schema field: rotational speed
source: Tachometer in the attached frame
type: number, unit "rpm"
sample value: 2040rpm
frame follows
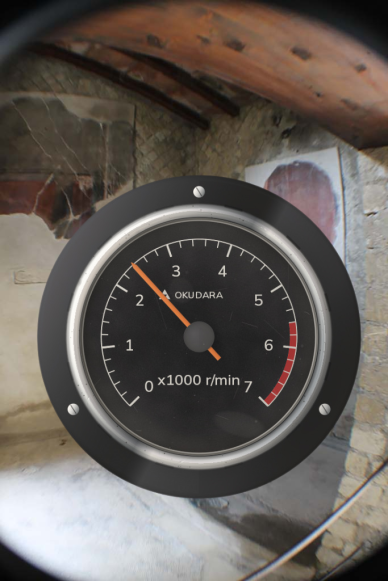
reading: 2400rpm
